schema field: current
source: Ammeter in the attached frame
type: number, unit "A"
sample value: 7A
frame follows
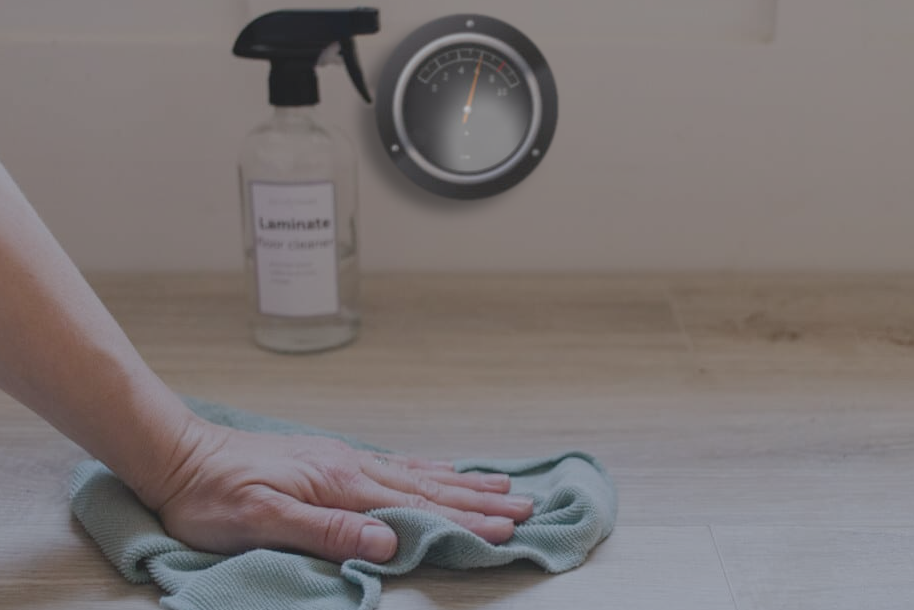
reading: 6A
